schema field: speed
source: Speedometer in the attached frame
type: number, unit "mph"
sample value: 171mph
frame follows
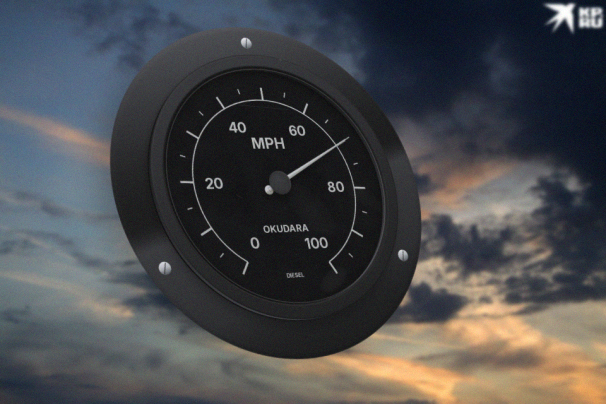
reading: 70mph
